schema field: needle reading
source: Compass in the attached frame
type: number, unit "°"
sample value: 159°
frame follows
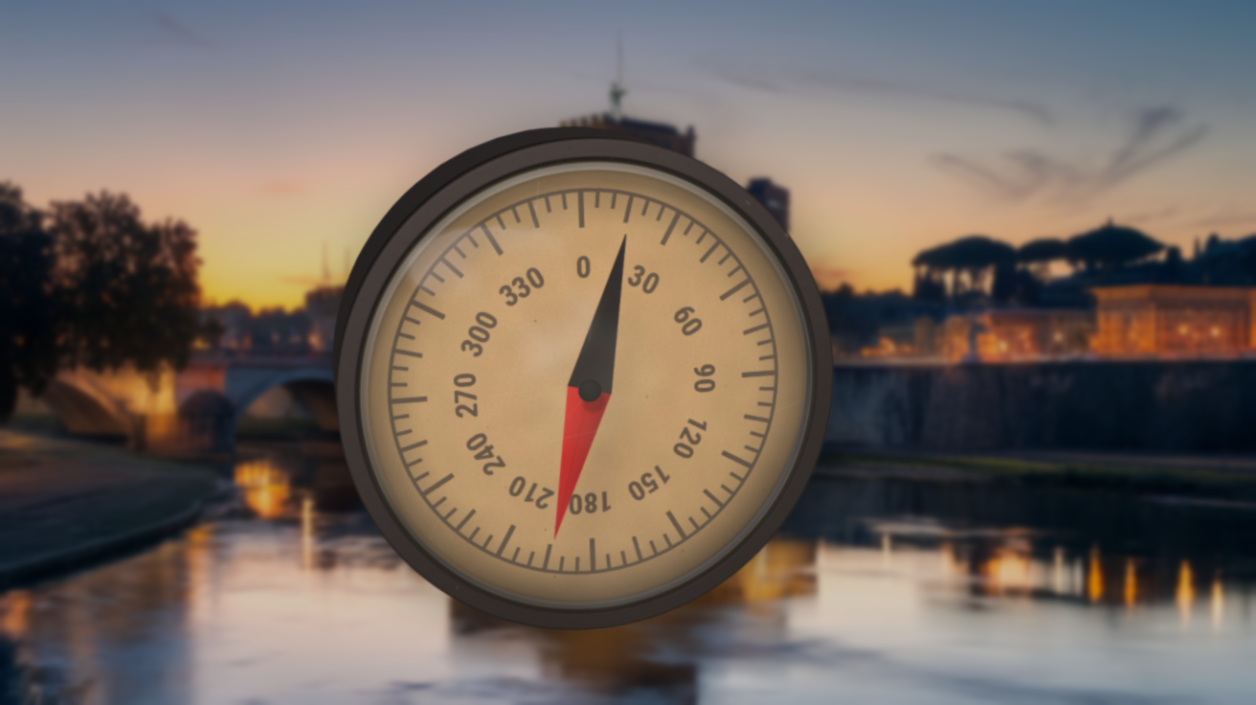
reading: 195°
